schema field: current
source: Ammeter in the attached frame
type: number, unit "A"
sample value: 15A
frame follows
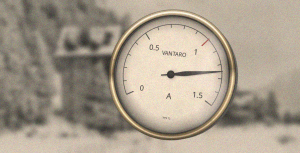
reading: 1.25A
